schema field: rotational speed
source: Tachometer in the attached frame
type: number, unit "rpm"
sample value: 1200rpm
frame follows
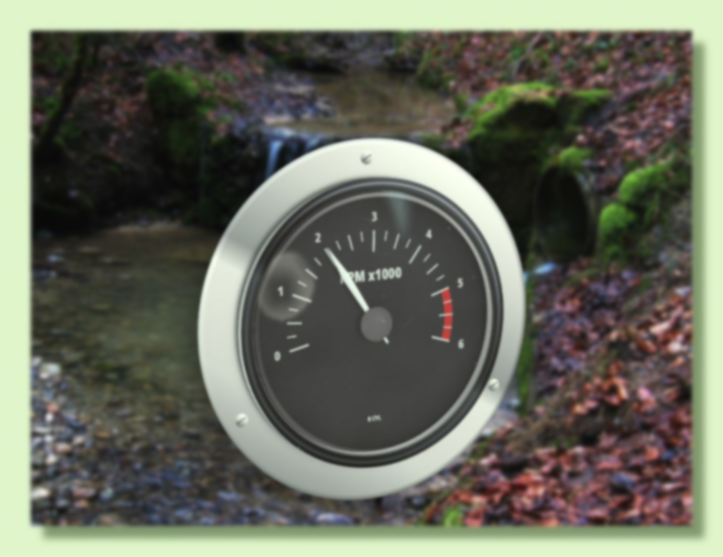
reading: 2000rpm
